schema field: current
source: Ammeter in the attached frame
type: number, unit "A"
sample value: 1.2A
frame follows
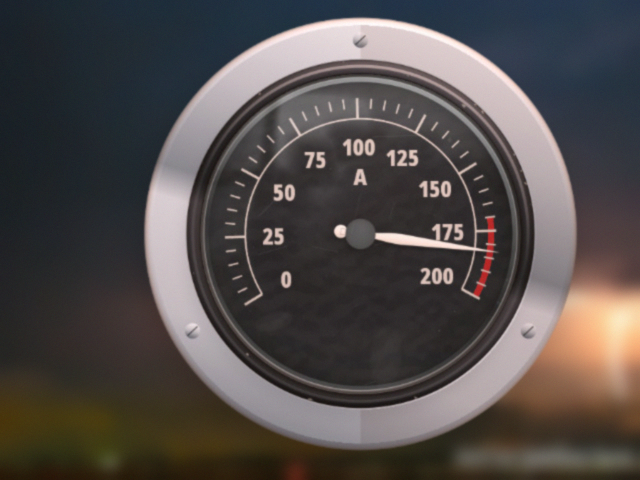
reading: 182.5A
